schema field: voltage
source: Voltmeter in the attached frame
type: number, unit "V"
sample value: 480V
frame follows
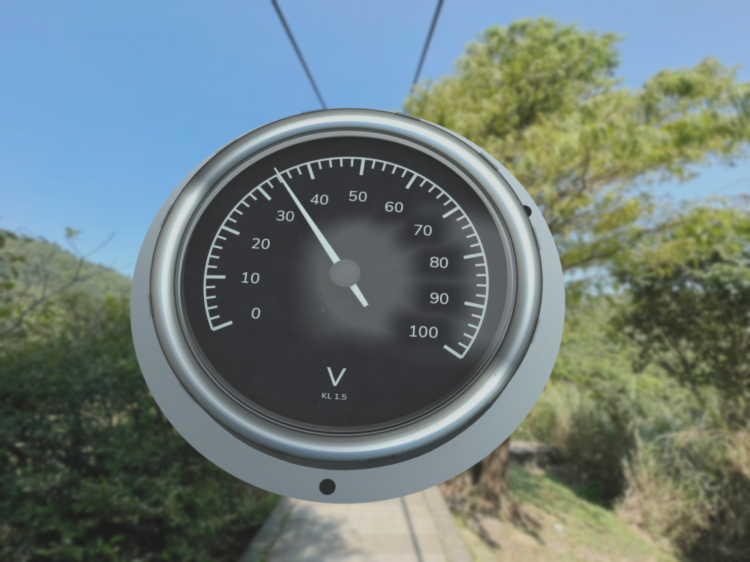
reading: 34V
